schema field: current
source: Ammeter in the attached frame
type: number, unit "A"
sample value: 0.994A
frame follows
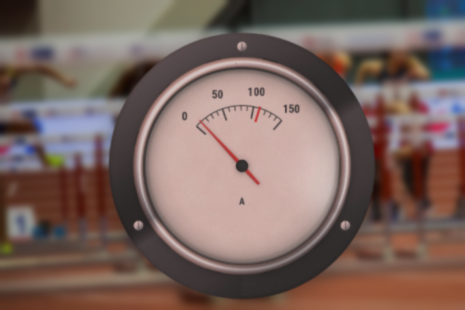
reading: 10A
